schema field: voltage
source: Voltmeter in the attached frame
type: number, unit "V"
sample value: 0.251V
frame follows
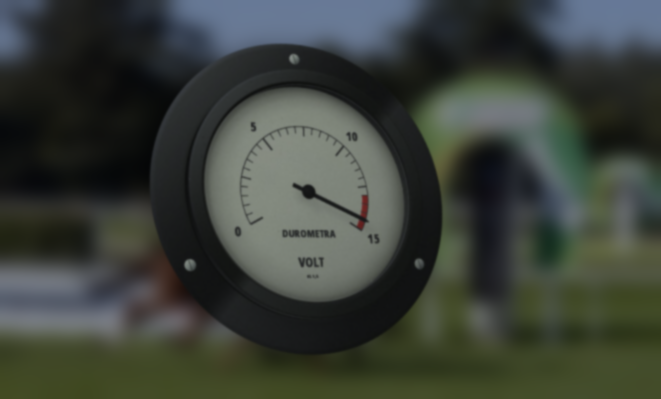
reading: 14.5V
